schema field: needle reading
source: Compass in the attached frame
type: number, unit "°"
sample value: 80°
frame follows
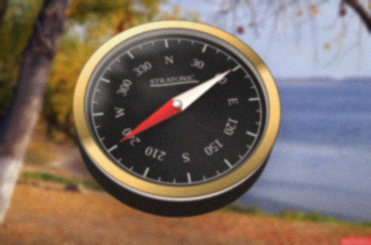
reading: 240°
